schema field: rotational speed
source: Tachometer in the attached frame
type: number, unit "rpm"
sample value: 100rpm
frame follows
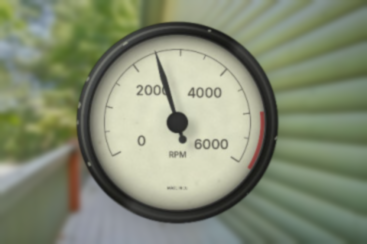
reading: 2500rpm
